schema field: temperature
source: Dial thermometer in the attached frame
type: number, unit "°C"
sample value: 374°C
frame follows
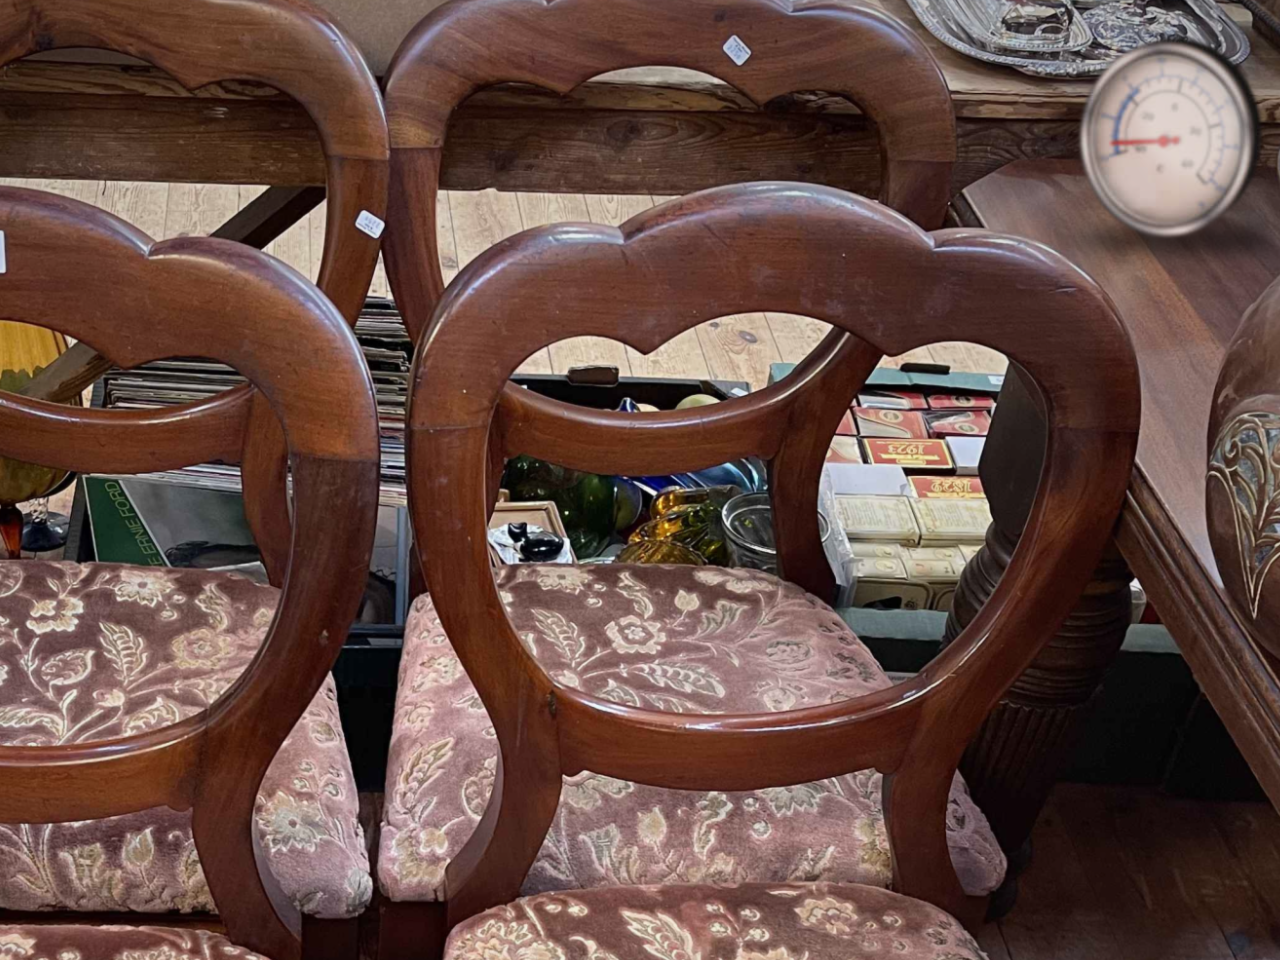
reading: -36°C
